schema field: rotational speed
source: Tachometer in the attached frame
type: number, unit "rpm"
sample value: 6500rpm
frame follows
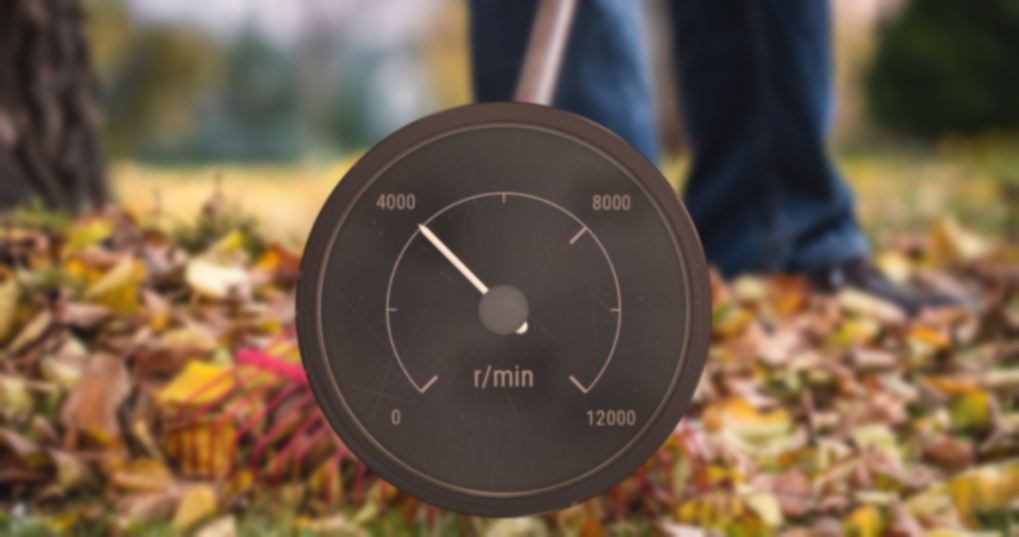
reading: 4000rpm
